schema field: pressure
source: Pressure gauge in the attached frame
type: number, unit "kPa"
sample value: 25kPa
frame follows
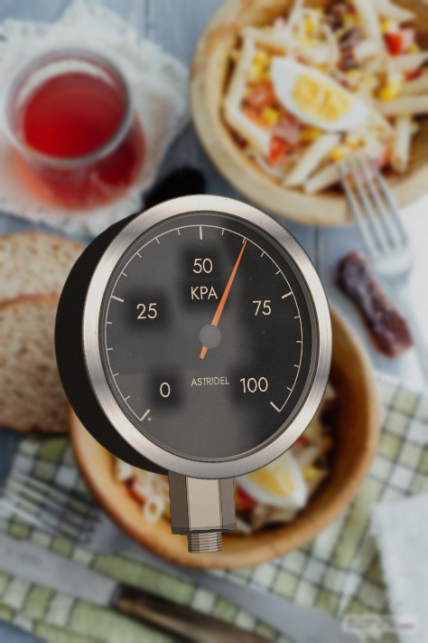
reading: 60kPa
